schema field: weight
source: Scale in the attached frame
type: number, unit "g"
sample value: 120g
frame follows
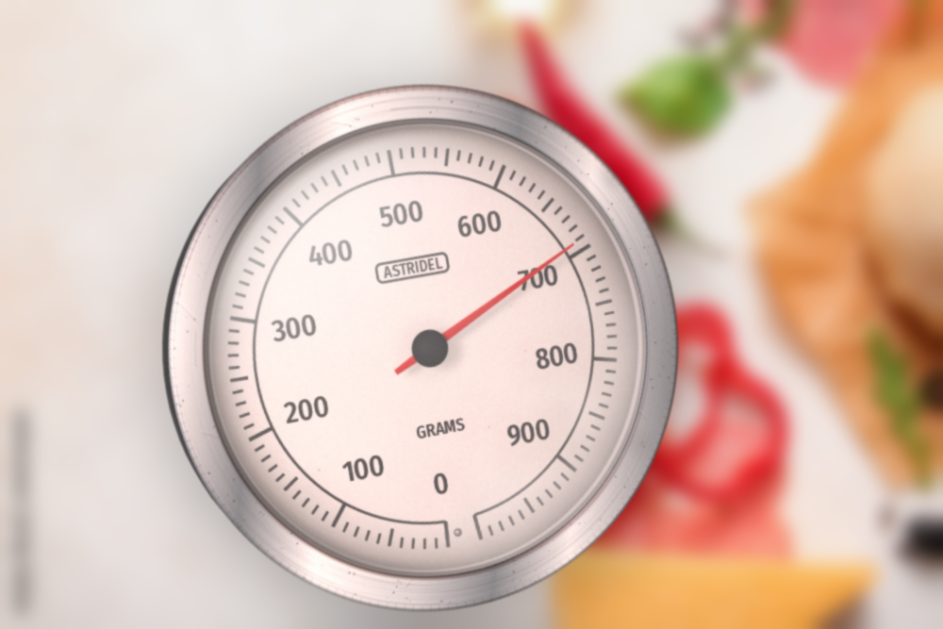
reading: 690g
